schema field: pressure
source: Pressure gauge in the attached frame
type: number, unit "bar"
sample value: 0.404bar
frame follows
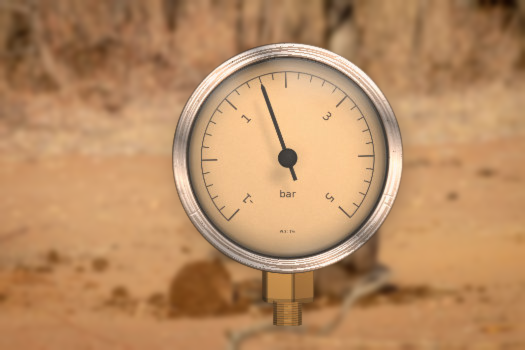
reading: 1.6bar
